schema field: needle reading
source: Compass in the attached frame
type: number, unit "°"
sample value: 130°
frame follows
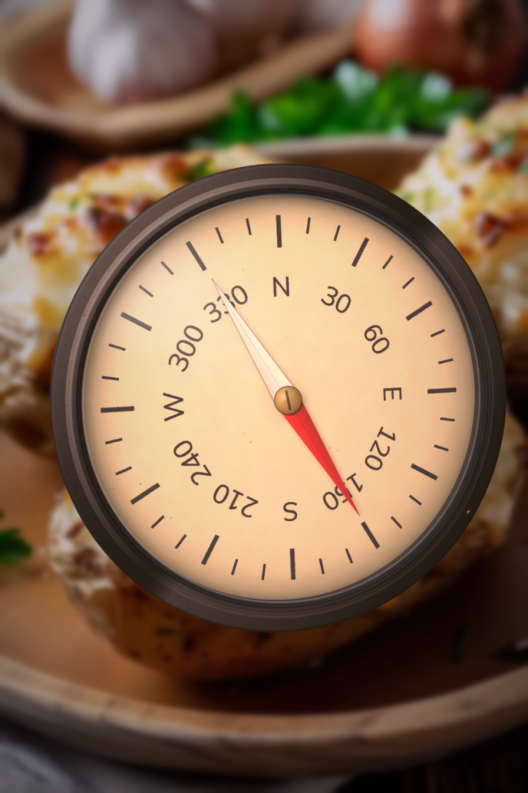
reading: 150°
